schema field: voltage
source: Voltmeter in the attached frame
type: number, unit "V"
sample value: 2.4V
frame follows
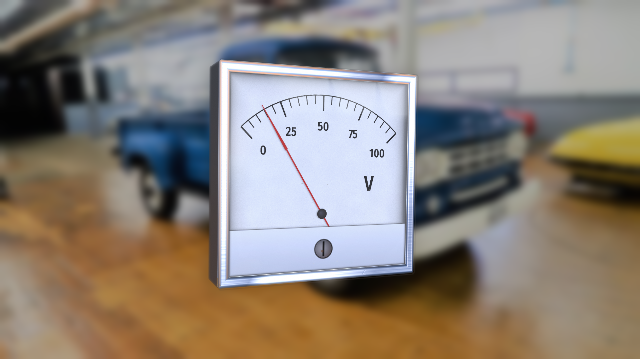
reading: 15V
